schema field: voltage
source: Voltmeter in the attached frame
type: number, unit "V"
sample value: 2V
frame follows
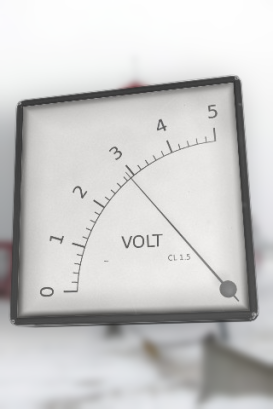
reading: 2.9V
